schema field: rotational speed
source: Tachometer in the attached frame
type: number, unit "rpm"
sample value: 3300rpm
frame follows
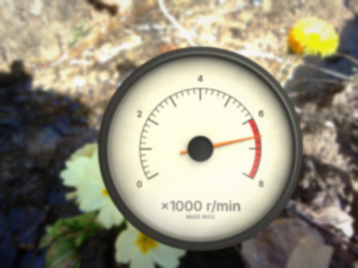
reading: 6600rpm
